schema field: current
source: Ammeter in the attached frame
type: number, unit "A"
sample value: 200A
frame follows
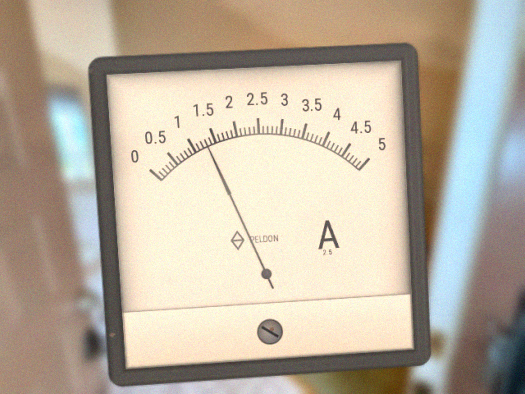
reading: 1.3A
